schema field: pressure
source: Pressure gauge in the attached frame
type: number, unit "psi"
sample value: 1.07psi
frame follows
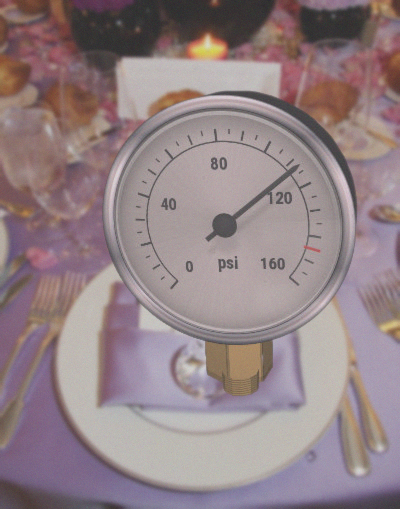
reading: 112.5psi
